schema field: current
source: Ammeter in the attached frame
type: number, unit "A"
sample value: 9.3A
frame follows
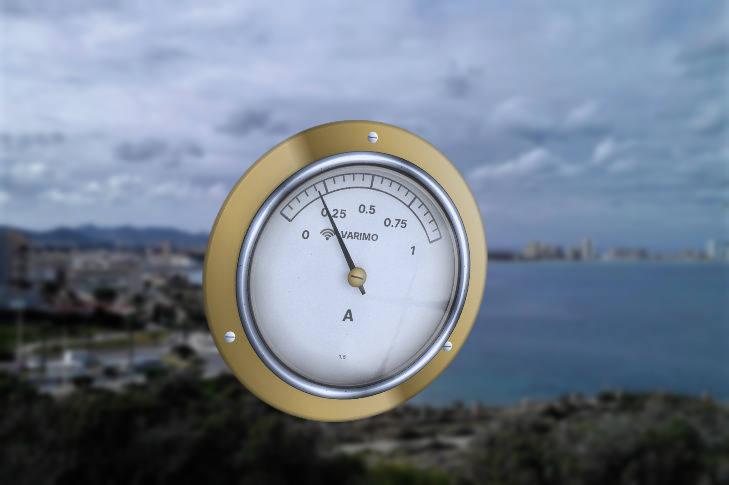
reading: 0.2A
